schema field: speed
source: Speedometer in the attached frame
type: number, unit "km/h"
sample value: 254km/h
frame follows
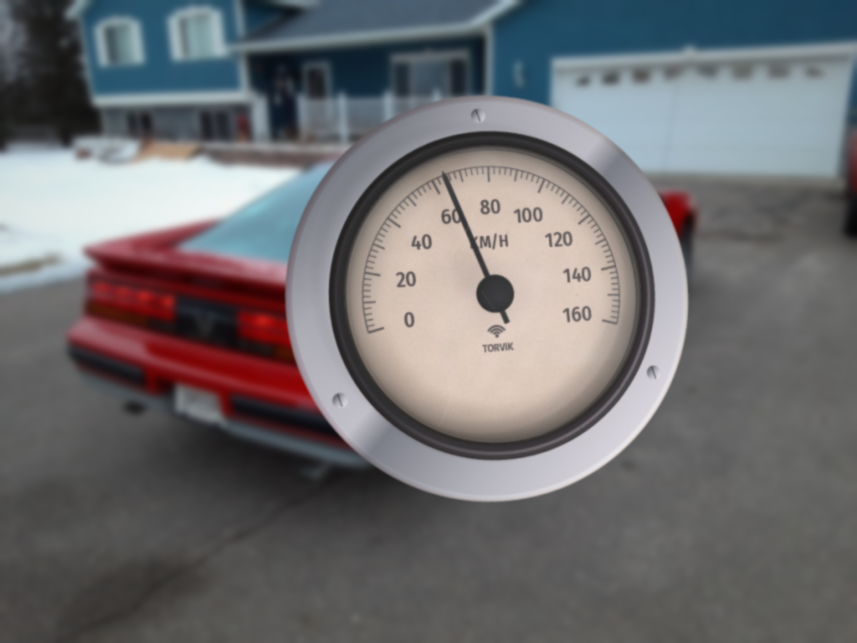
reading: 64km/h
